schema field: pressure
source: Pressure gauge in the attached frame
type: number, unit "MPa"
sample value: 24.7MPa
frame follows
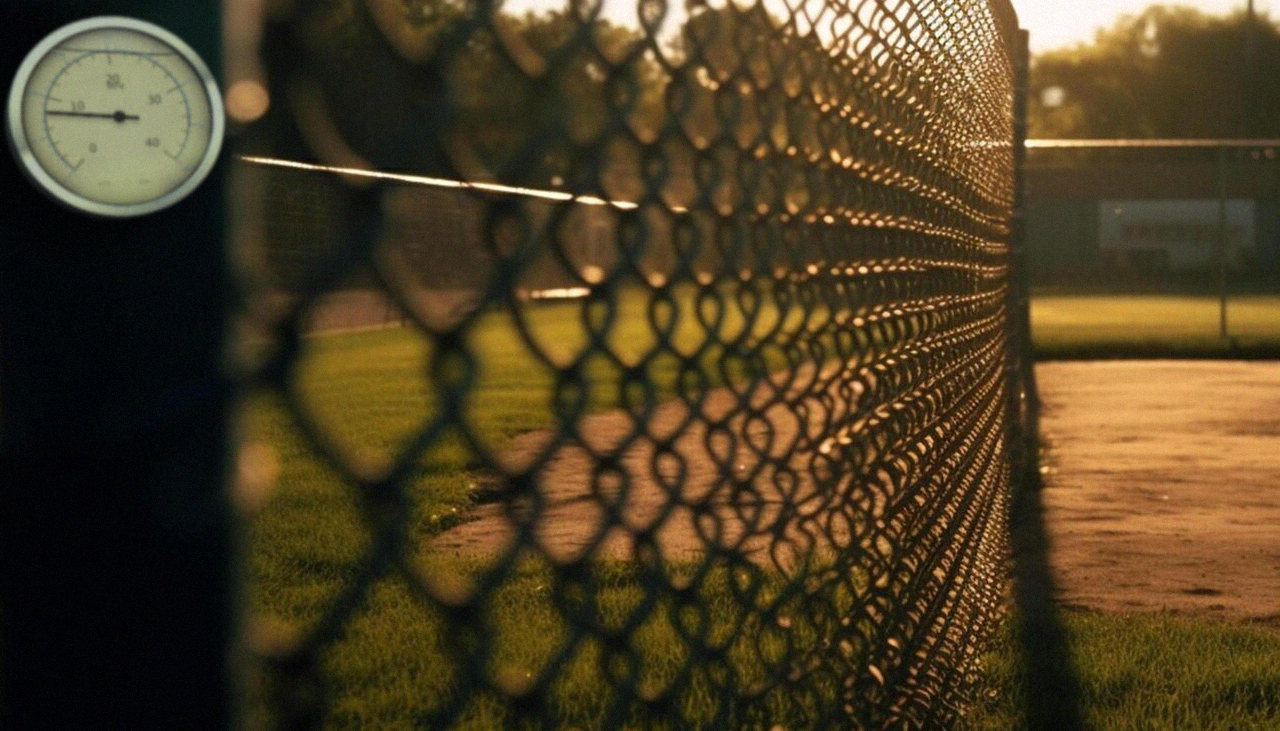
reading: 8MPa
